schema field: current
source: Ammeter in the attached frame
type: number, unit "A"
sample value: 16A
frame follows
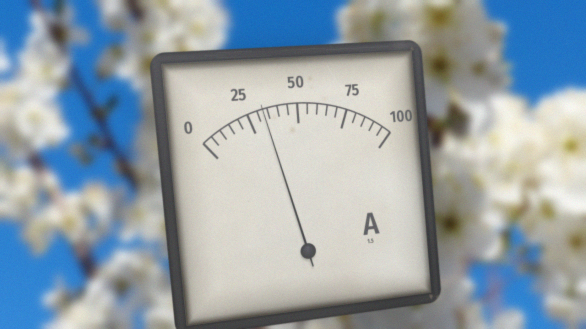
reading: 32.5A
